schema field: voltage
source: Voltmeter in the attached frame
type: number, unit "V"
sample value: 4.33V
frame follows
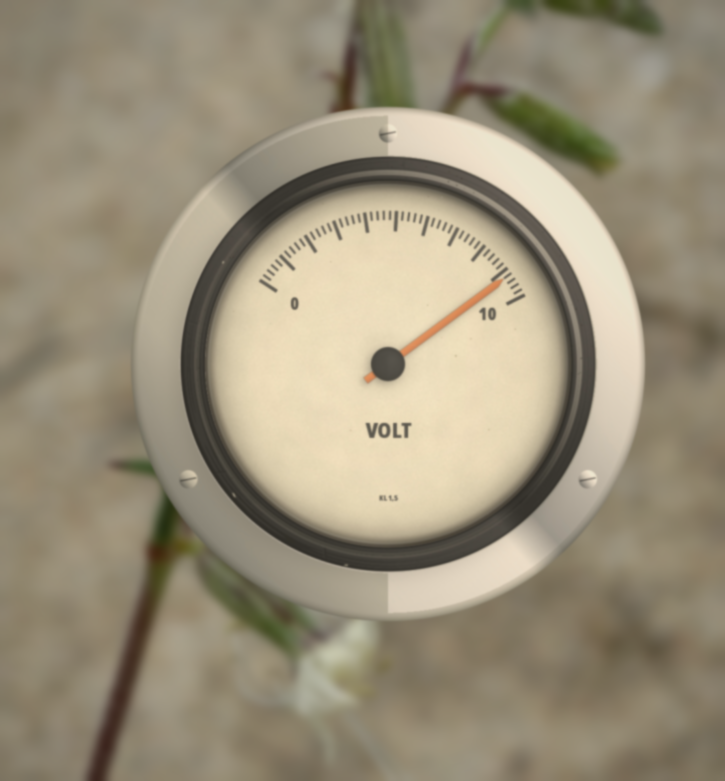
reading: 9.2V
